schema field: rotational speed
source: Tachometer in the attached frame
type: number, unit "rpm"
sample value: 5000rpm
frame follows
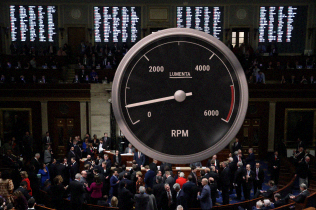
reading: 500rpm
